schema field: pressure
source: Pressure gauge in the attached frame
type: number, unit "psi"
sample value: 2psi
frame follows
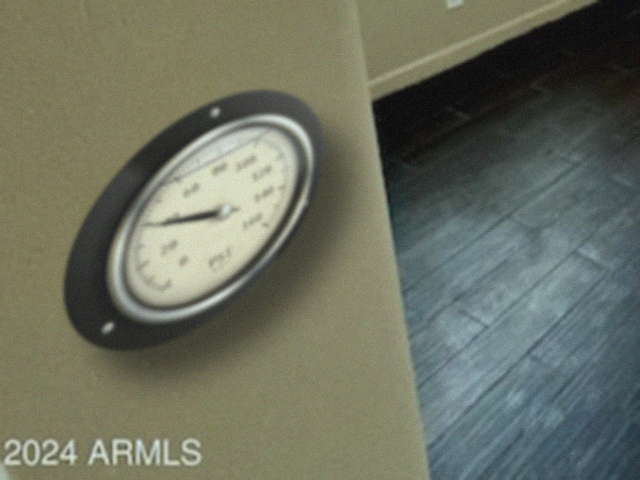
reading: 40psi
